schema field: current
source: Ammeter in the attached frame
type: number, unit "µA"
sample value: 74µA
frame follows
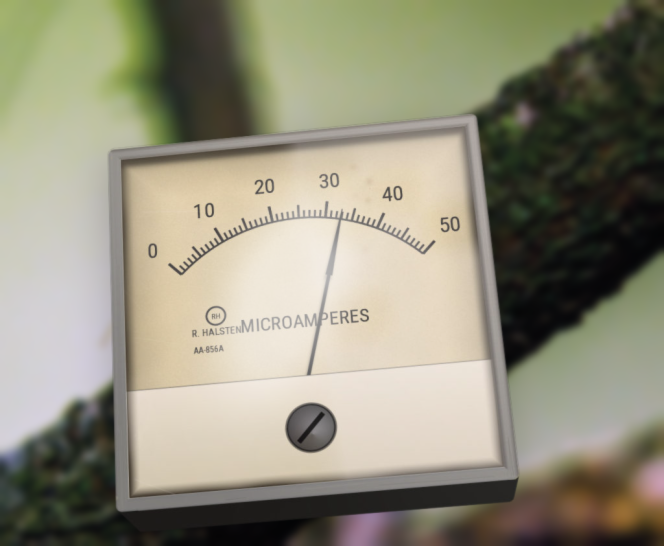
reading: 33µA
